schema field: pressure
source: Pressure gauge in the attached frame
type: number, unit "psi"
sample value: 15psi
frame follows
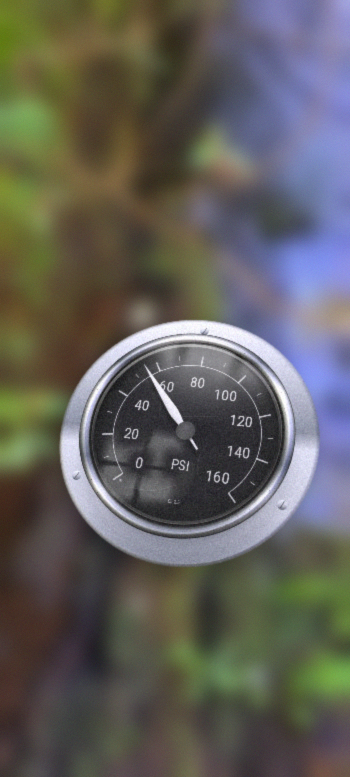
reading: 55psi
